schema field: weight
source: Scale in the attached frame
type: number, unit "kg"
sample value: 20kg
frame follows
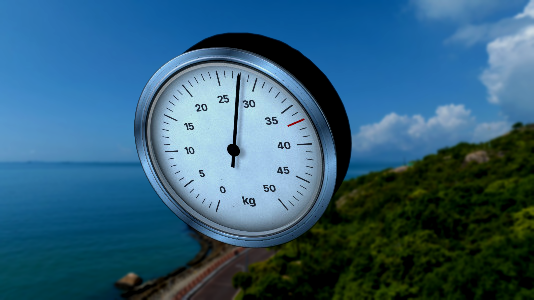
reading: 28kg
